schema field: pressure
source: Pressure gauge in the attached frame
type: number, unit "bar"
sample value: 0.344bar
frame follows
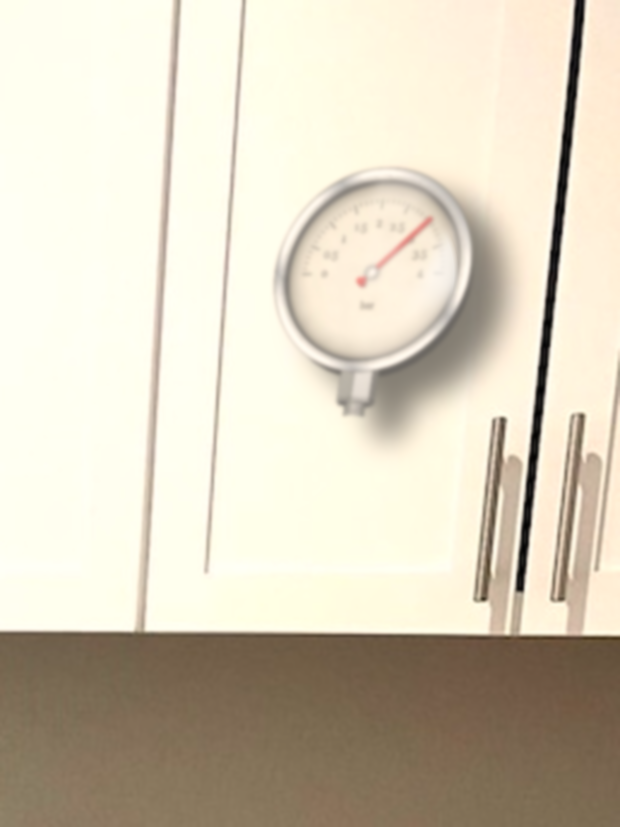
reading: 3bar
